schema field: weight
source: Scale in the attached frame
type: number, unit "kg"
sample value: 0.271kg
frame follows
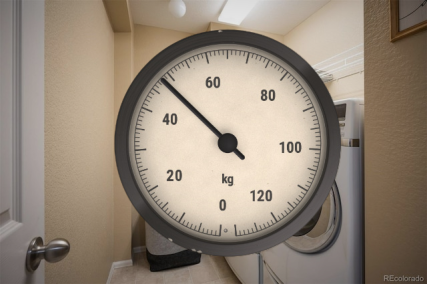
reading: 48kg
